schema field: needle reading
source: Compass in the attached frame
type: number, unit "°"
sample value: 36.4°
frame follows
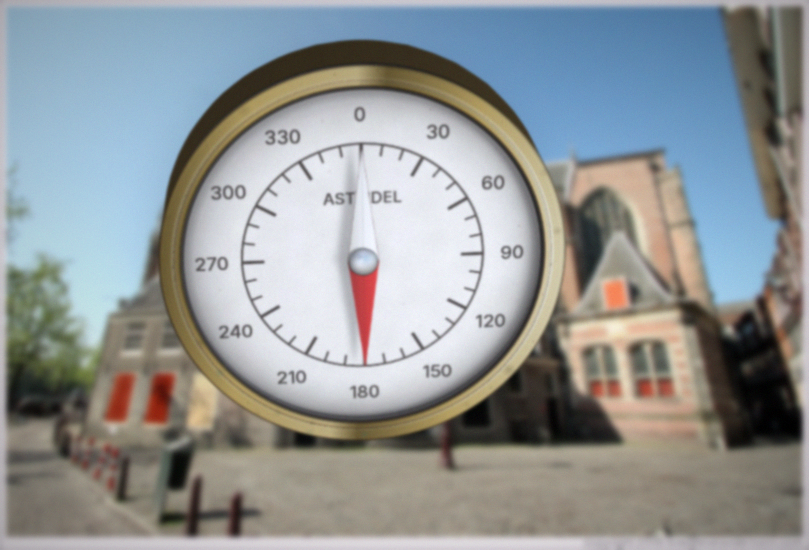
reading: 180°
